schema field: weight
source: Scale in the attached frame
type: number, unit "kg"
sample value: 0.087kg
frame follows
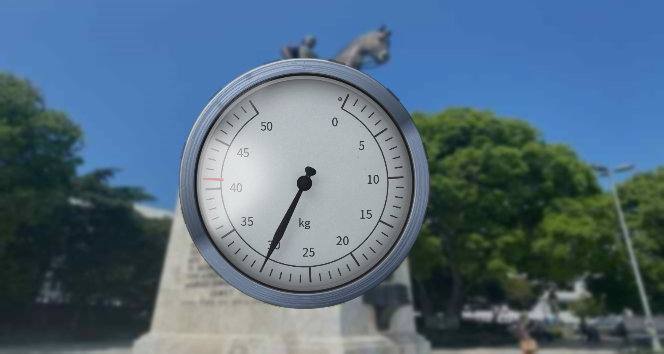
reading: 30kg
